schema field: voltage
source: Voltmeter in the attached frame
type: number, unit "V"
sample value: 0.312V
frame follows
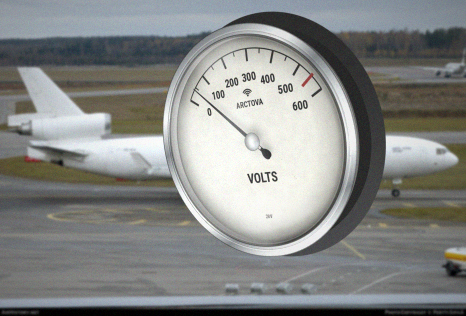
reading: 50V
